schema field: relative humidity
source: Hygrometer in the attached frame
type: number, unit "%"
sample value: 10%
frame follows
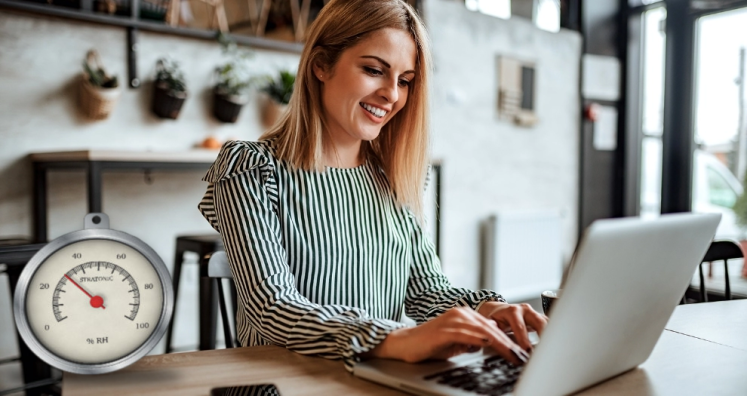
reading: 30%
